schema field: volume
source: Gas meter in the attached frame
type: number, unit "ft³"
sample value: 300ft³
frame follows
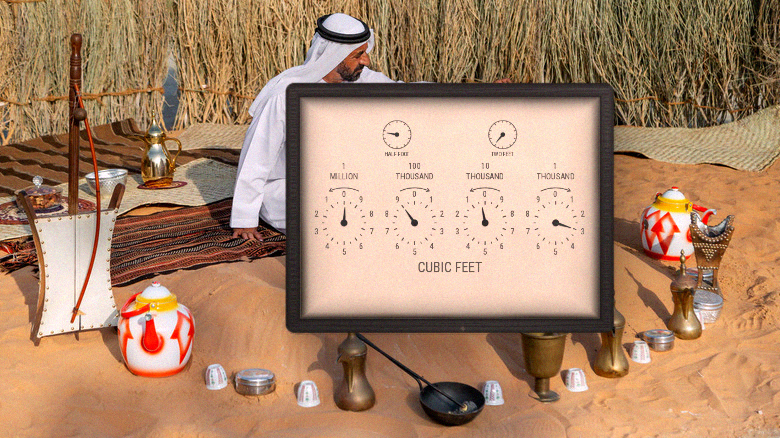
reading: 990300ft³
